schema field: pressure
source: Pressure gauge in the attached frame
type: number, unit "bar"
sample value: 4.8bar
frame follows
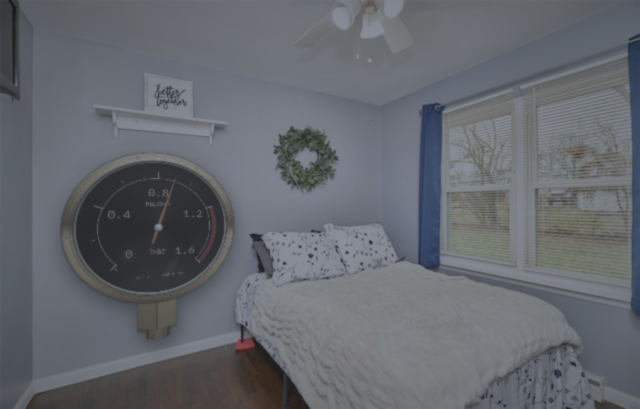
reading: 0.9bar
